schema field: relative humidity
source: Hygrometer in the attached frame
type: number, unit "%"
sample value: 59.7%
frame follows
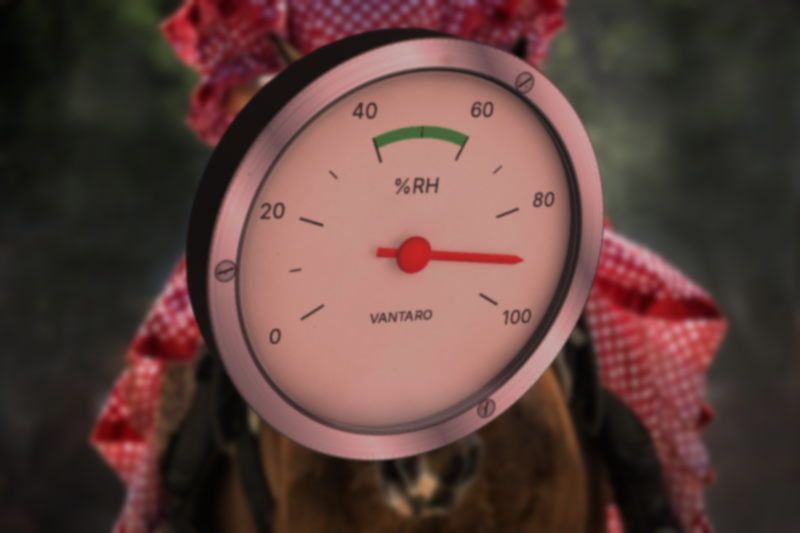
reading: 90%
